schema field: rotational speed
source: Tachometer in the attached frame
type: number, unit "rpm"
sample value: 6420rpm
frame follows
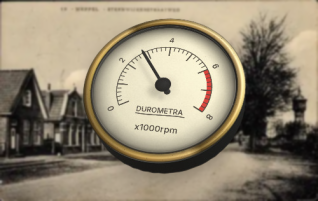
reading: 2800rpm
